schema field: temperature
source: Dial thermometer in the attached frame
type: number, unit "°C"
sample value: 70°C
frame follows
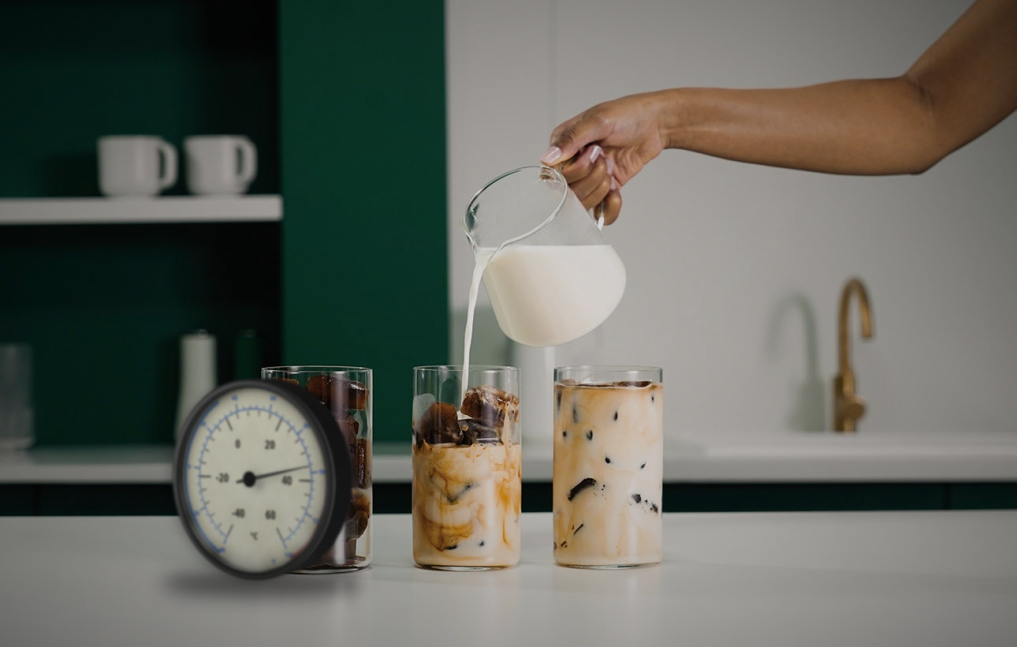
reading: 36°C
